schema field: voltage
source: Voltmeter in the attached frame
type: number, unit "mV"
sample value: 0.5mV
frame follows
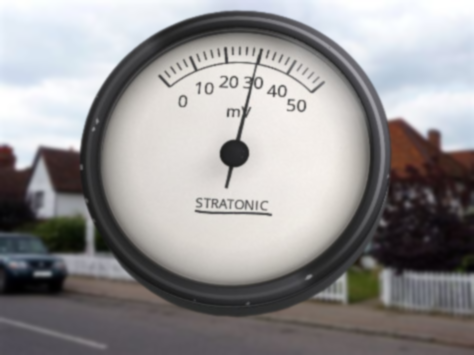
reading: 30mV
